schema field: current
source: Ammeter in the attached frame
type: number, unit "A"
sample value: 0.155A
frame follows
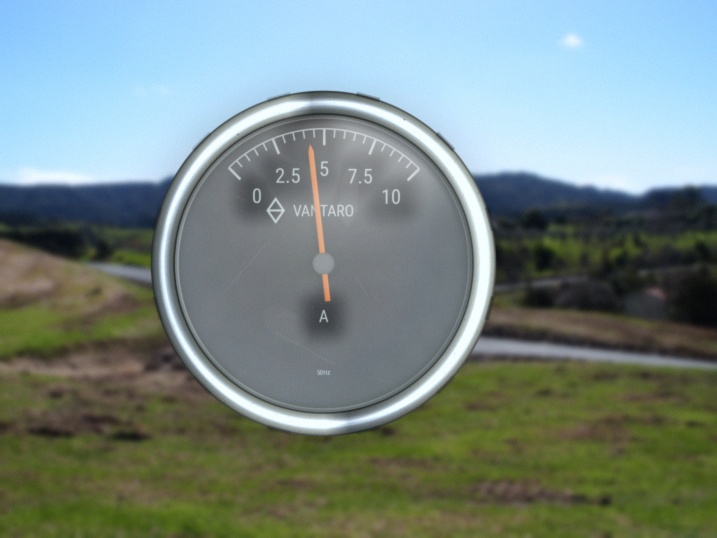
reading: 4.25A
